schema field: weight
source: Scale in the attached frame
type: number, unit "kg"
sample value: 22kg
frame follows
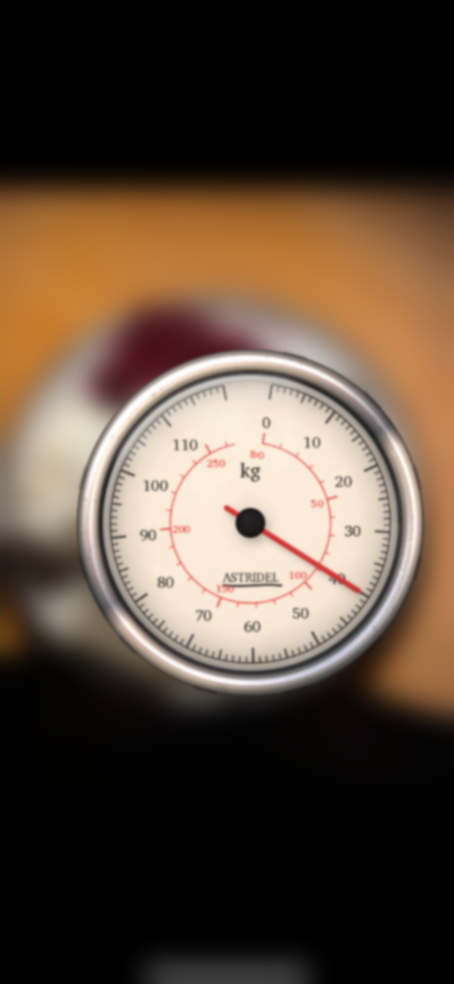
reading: 40kg
